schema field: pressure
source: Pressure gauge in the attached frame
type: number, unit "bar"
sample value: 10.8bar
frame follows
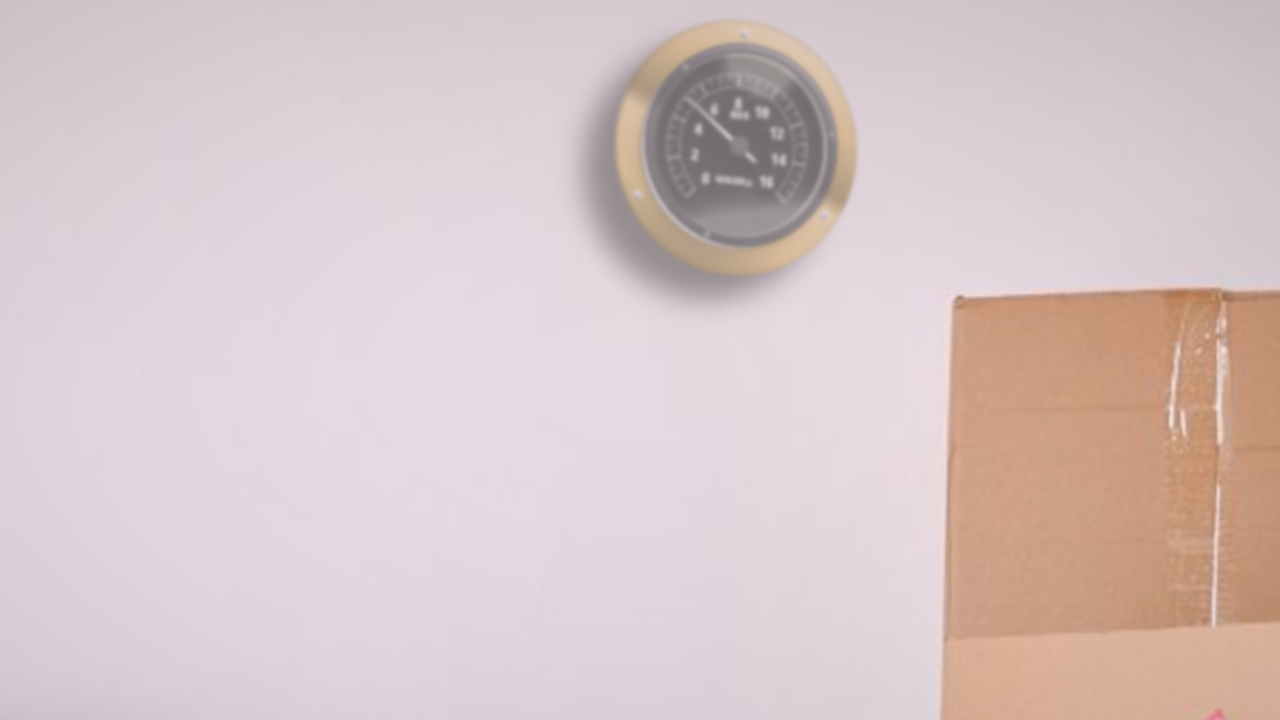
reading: 5bar
